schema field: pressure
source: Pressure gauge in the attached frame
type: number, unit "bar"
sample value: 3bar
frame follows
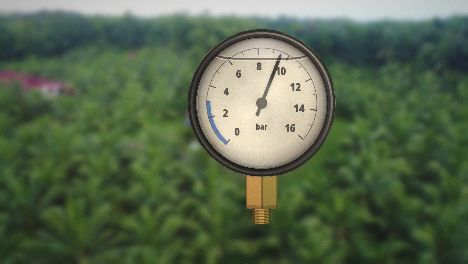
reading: 9.5bar
